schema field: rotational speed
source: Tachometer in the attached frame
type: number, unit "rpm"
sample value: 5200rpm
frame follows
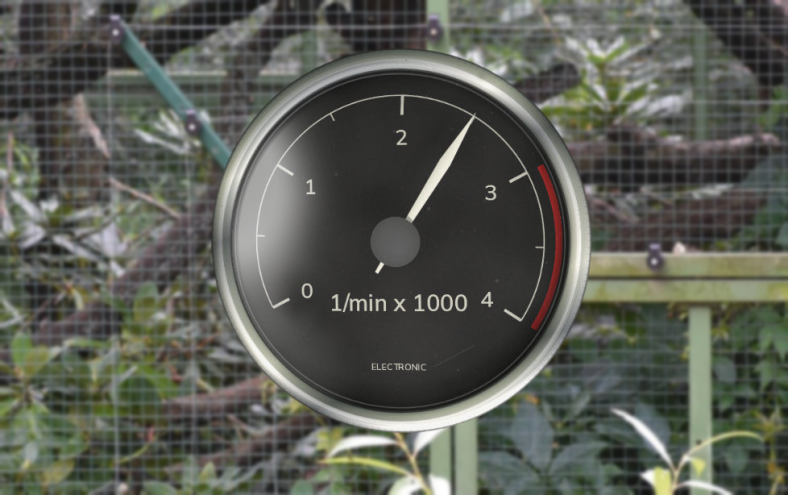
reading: 2500rpm
